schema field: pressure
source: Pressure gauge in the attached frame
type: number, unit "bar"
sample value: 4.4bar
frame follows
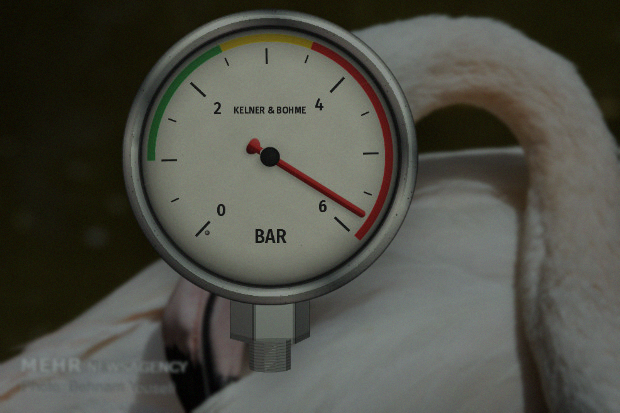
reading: 5.75bar
